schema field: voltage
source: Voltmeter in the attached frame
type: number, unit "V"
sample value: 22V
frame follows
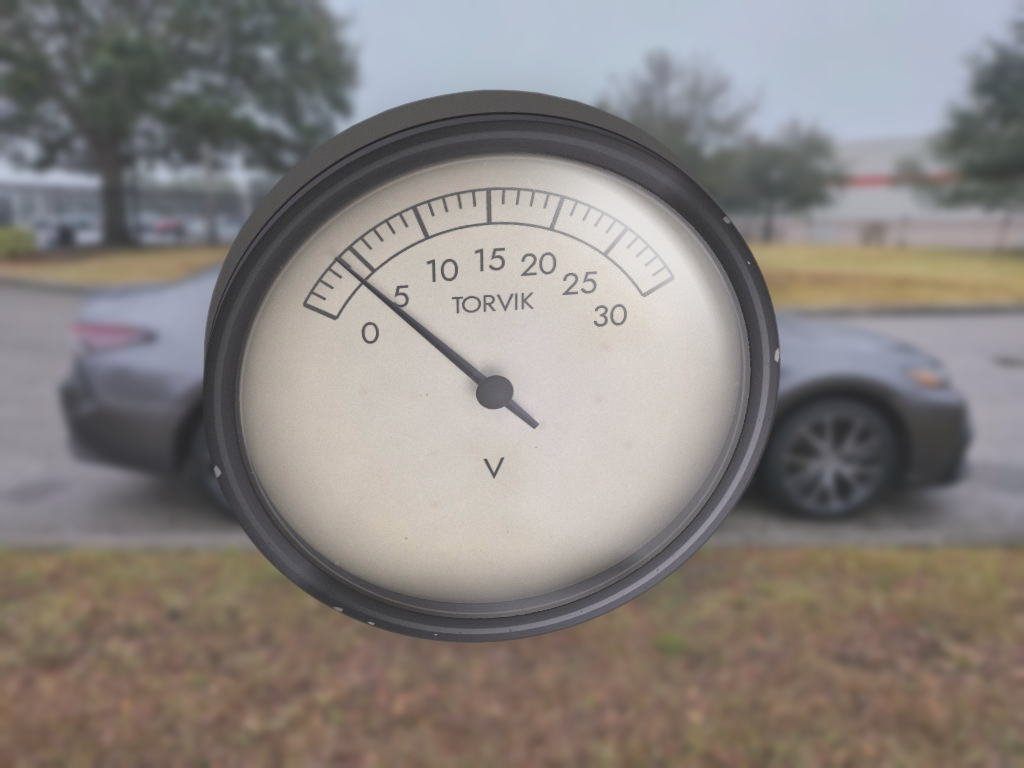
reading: 4V
